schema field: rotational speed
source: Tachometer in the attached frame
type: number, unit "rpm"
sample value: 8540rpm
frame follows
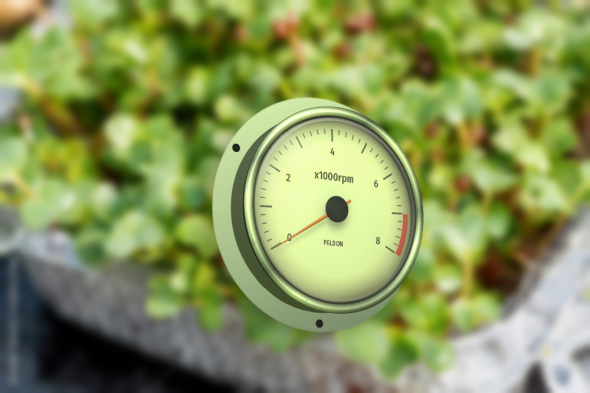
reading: 0rpm
